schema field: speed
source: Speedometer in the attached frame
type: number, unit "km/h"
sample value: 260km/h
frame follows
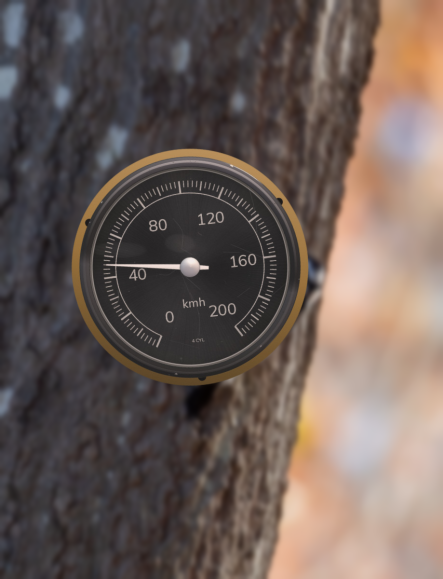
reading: 46km/h
